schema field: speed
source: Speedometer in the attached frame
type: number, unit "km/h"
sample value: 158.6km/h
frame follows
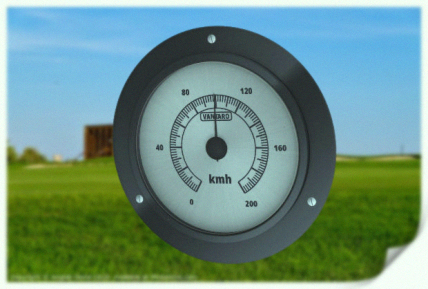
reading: 100km/h
